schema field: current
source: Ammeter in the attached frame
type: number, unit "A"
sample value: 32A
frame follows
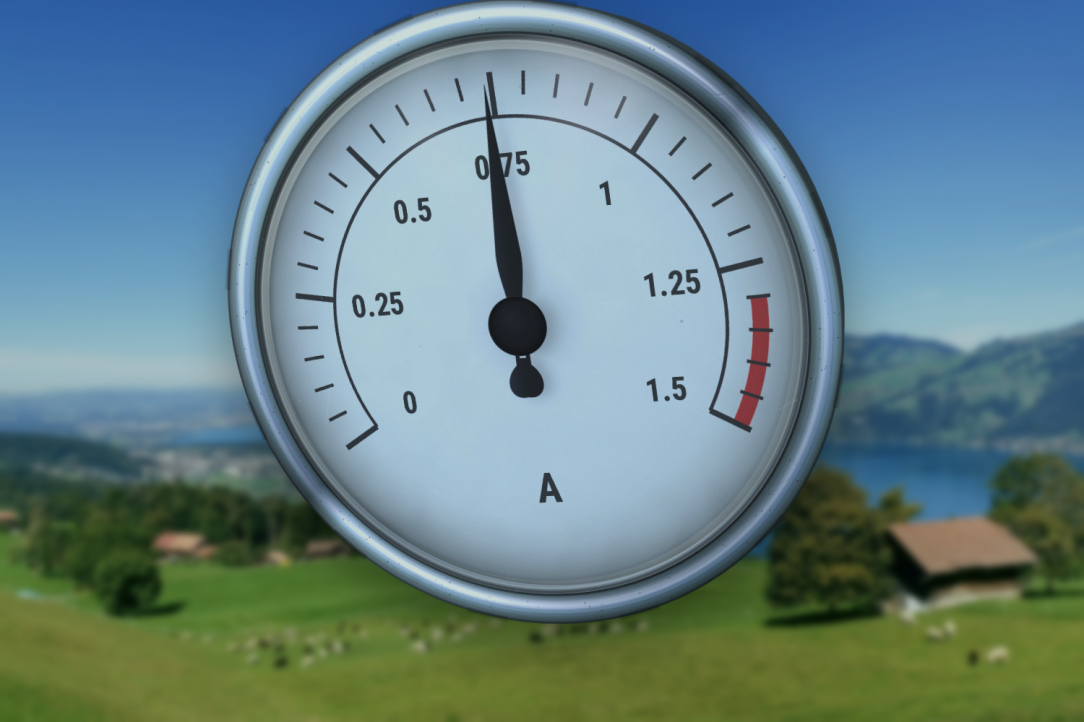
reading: 0.75A
